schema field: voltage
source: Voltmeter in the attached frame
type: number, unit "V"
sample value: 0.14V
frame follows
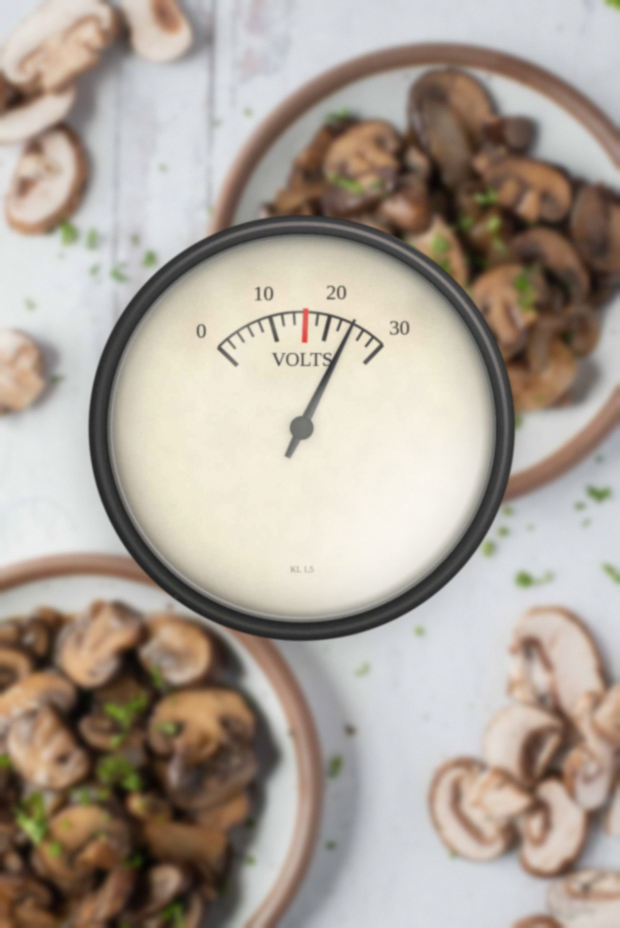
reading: 24V
